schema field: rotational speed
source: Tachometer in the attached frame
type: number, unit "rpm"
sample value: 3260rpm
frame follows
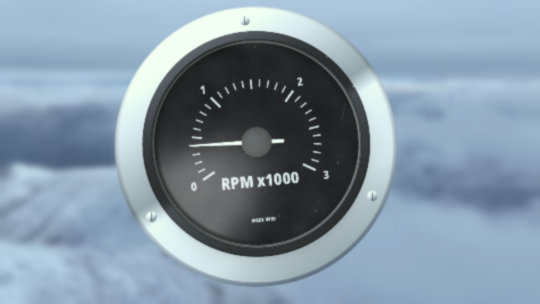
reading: 400rpm
